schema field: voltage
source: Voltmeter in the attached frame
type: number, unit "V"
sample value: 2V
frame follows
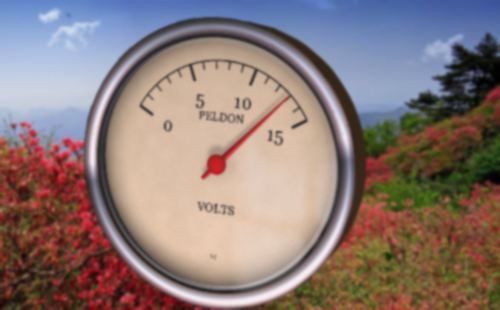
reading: 13V
